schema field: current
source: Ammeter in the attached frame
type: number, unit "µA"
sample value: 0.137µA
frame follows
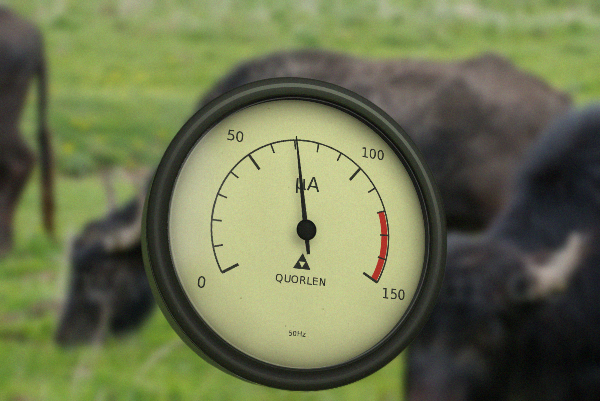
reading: 70µA
